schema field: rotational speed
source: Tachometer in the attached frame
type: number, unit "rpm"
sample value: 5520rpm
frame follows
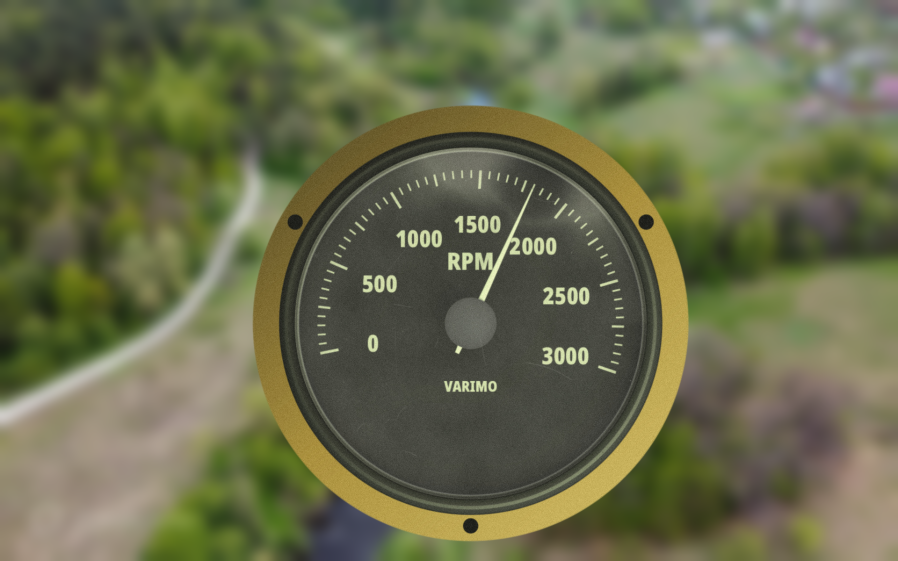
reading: 1800rpm
